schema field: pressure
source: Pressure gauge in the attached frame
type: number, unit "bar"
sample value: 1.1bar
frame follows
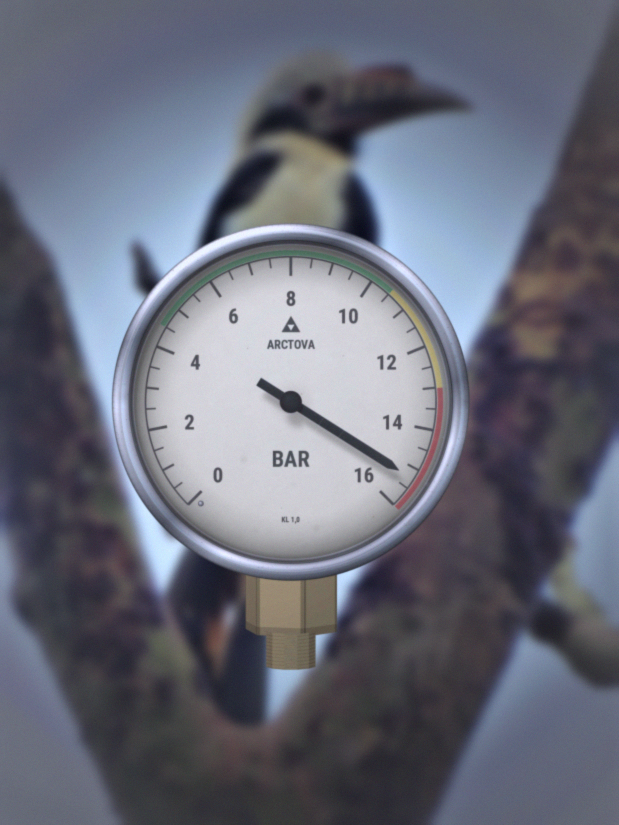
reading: 15.25bar
